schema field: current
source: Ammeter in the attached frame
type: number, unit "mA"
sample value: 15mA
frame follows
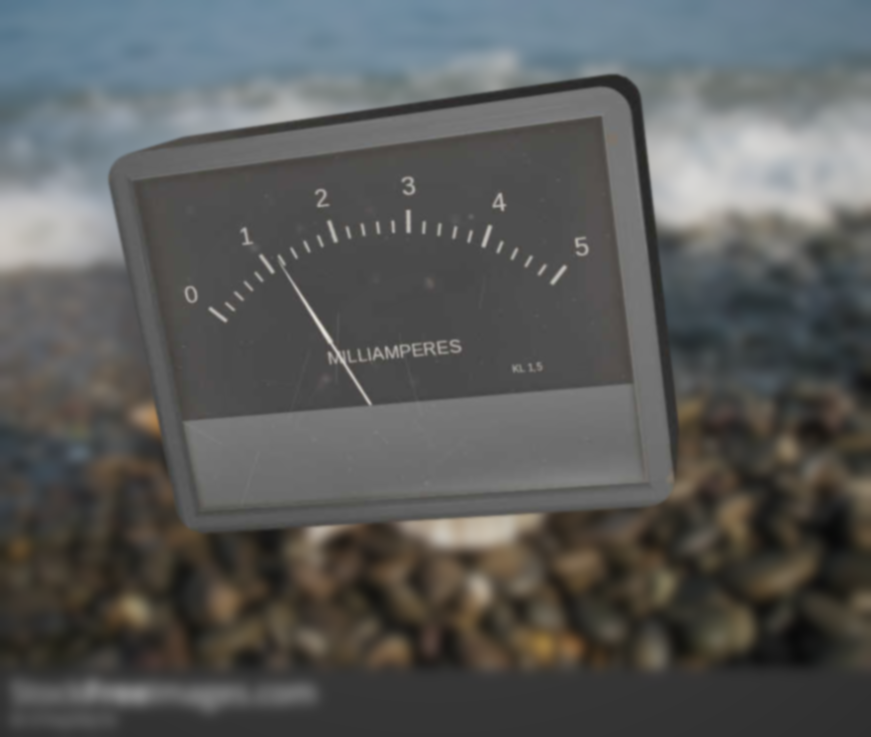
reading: 1.2mA
